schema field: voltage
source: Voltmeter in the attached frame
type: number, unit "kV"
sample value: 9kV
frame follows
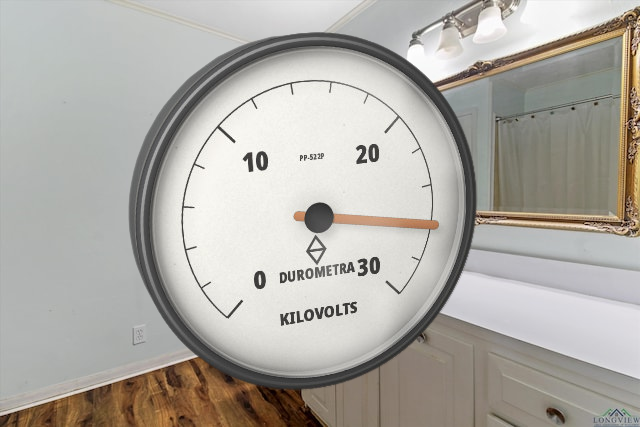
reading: 26kV
